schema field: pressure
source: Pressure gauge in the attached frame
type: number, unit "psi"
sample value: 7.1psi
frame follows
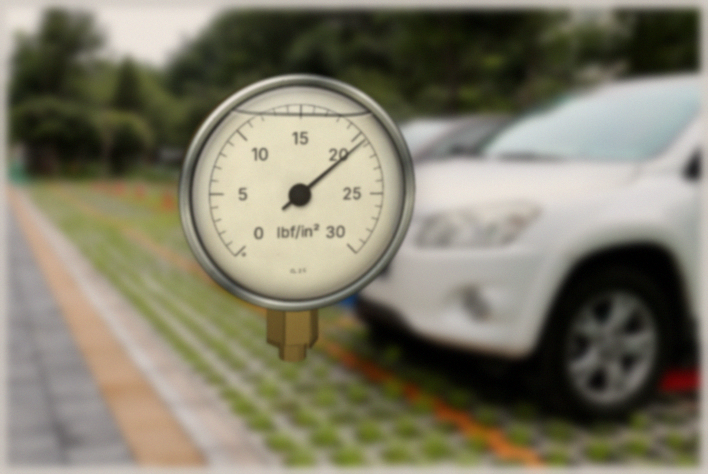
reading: 20.5psi
